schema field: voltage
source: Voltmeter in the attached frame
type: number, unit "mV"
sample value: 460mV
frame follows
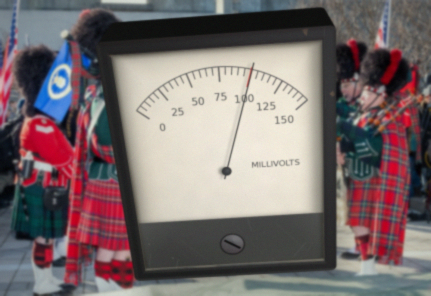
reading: 100mV
